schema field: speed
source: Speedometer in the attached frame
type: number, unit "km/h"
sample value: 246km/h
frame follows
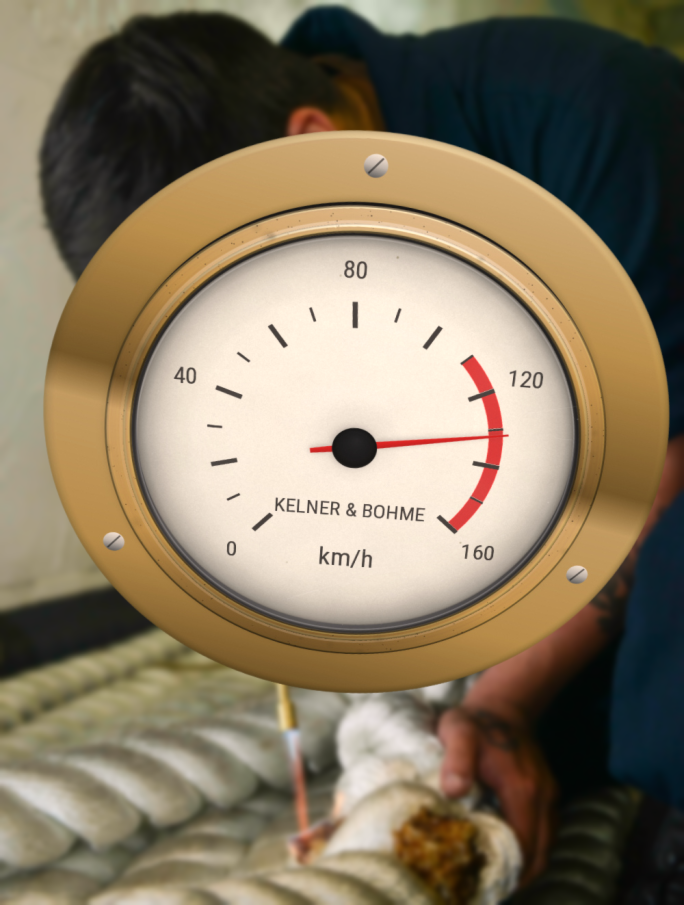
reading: 130km/h
